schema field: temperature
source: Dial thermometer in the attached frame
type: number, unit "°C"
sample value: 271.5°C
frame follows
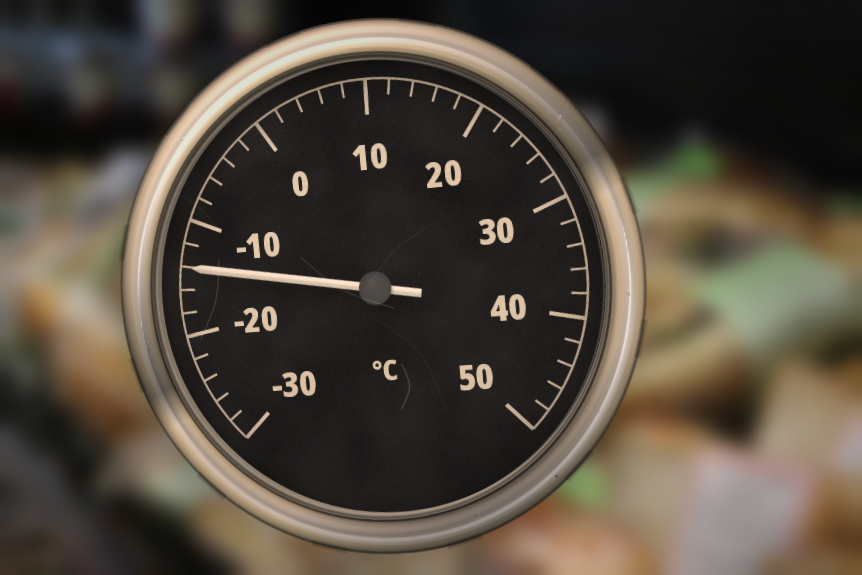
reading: -14°C
